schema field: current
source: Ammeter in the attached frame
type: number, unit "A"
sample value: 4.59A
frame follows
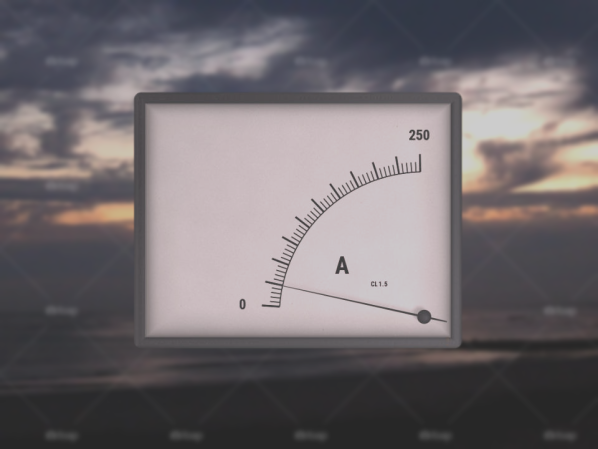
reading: 25A
